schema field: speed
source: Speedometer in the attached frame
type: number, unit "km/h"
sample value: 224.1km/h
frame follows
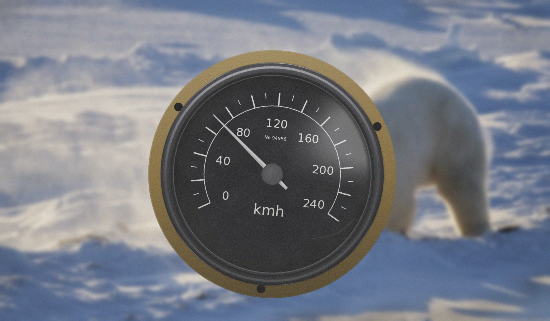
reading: 70km/h
